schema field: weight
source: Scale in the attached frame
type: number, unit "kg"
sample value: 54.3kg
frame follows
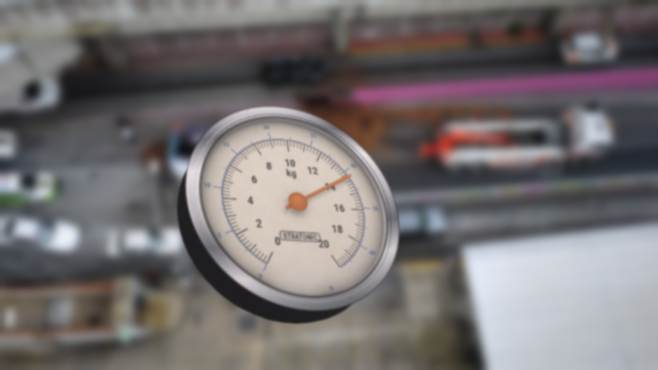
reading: 14kg
